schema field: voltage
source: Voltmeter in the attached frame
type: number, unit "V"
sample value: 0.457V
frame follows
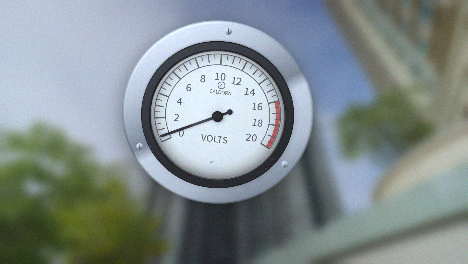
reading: 0.5V
